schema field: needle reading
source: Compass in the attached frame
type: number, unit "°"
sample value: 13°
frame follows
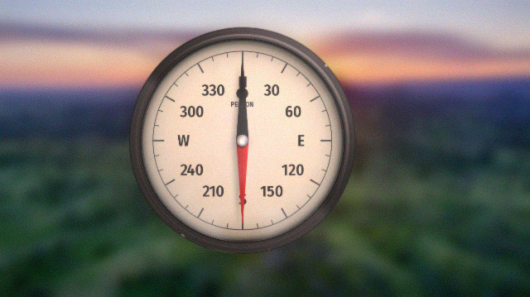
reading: 180°
